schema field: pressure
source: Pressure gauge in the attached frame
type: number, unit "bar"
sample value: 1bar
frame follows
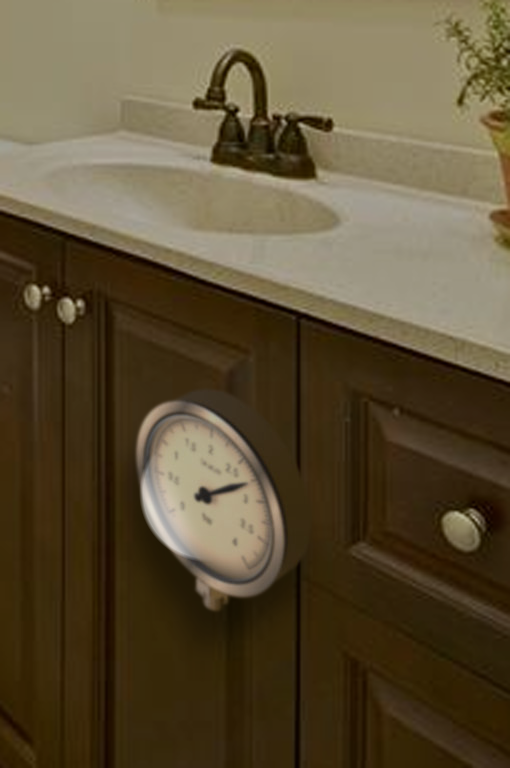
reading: 2.75bar
